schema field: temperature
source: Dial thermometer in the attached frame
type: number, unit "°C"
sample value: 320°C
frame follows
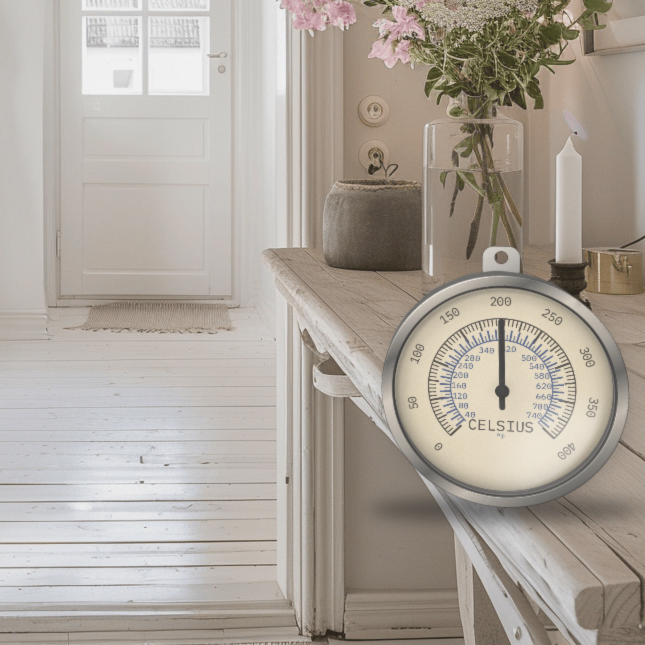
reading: 200°C
